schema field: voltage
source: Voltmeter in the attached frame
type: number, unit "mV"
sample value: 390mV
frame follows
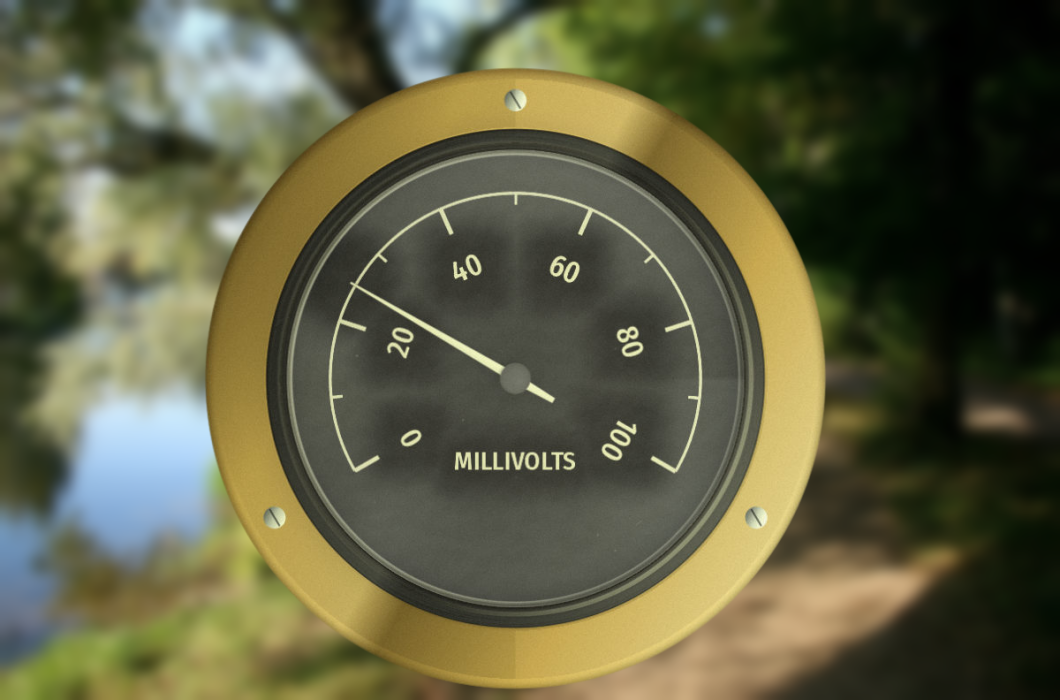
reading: 25mV
